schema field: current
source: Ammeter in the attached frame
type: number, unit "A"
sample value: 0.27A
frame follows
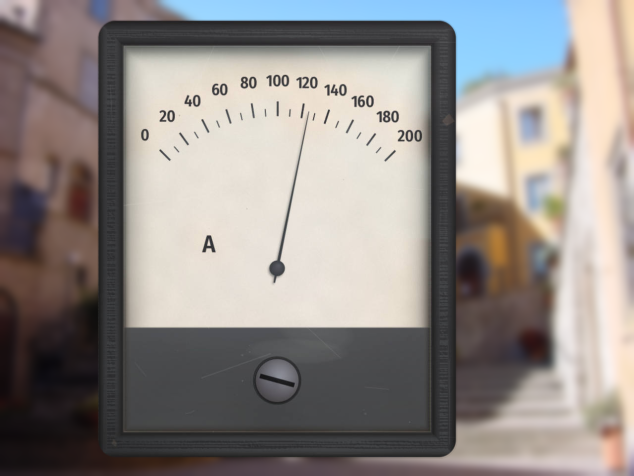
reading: 125A
